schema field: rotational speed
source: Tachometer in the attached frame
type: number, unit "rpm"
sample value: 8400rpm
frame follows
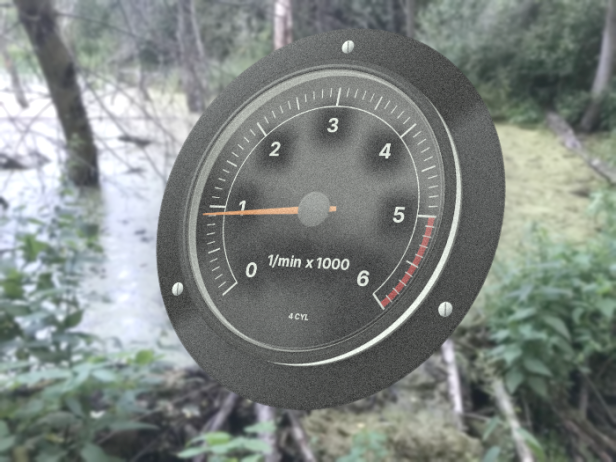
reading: 900rpm
